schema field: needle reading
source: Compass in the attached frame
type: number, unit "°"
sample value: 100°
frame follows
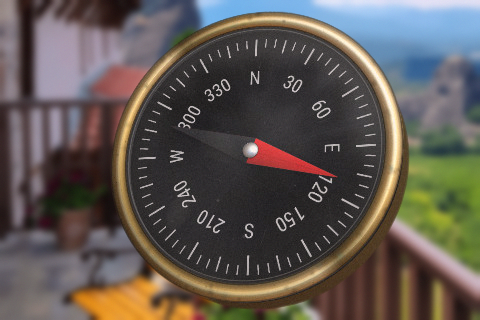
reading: 110°
